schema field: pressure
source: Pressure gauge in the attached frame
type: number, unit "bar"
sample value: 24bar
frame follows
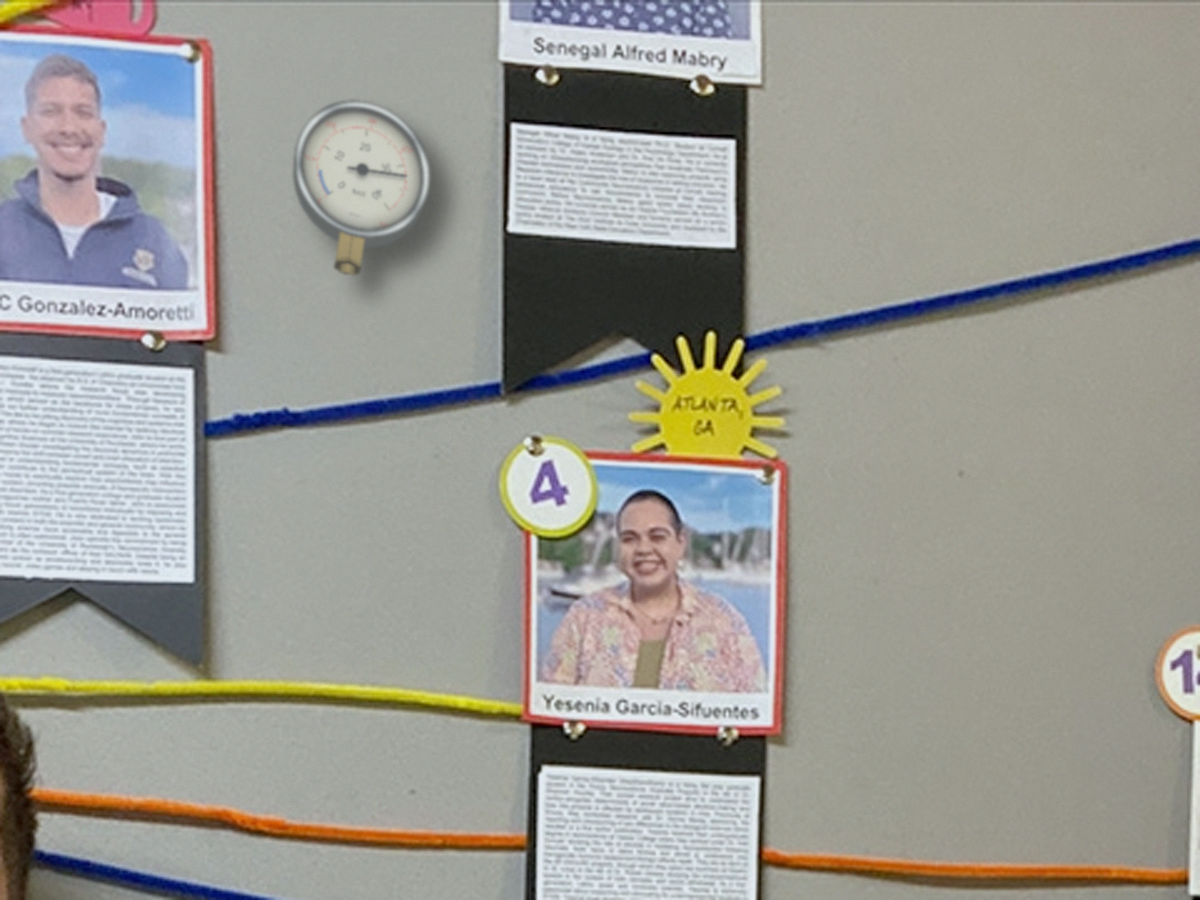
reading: 32.5bar
